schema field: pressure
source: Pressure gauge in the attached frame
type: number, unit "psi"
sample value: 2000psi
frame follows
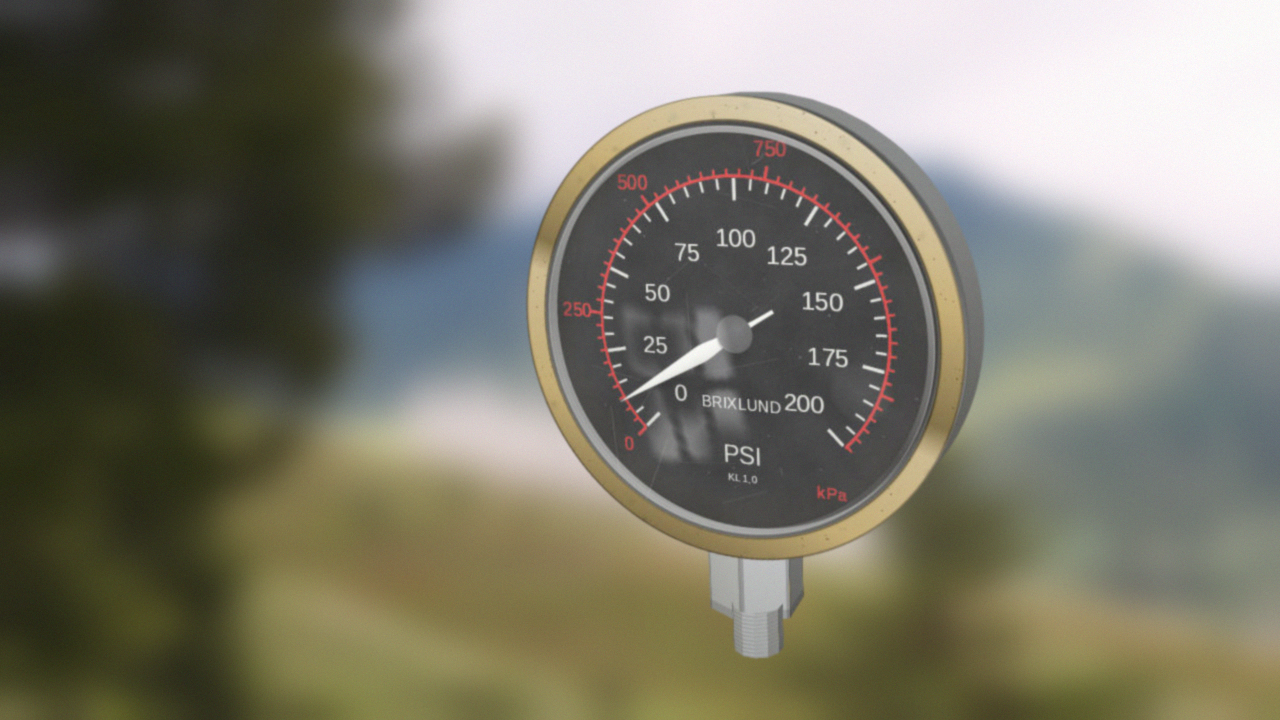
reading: 10psi
